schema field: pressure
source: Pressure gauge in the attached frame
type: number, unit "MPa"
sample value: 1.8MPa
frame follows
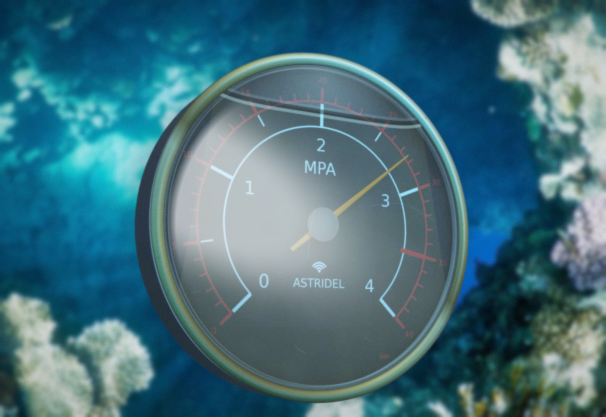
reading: 2.75MPa
